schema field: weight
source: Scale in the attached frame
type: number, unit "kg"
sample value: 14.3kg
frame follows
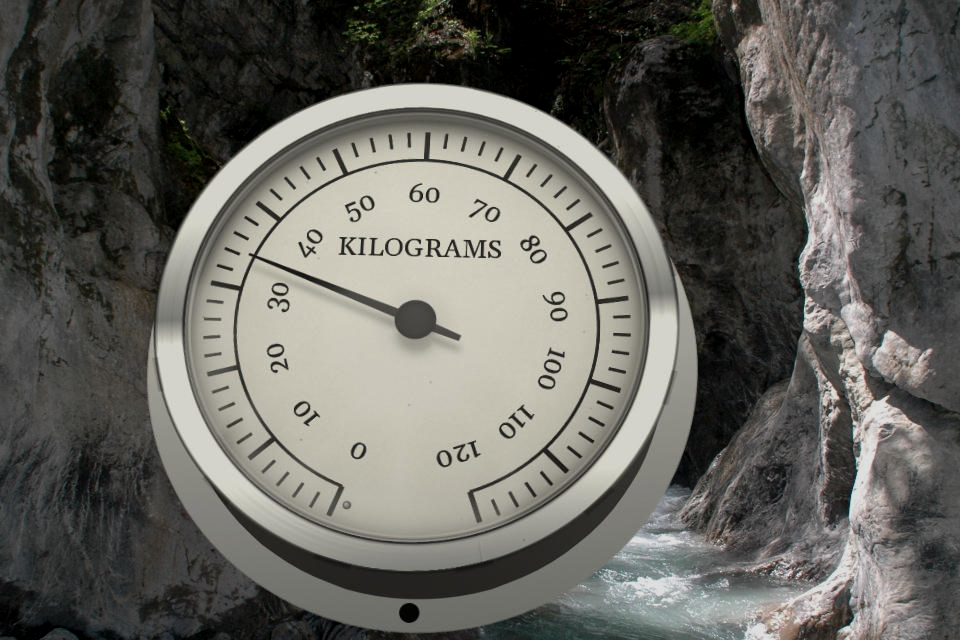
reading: 34kg
